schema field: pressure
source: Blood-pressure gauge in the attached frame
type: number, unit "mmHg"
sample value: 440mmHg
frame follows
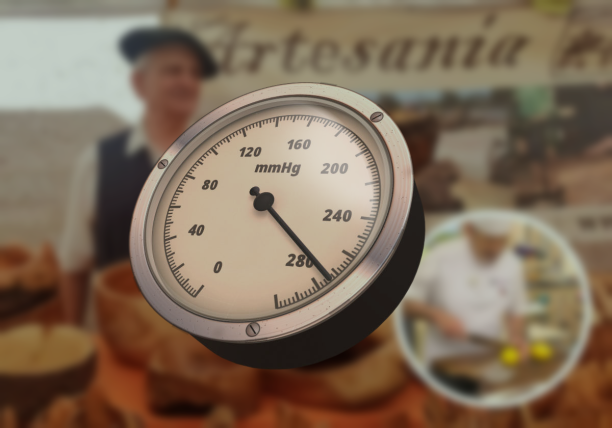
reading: 274mmHg
